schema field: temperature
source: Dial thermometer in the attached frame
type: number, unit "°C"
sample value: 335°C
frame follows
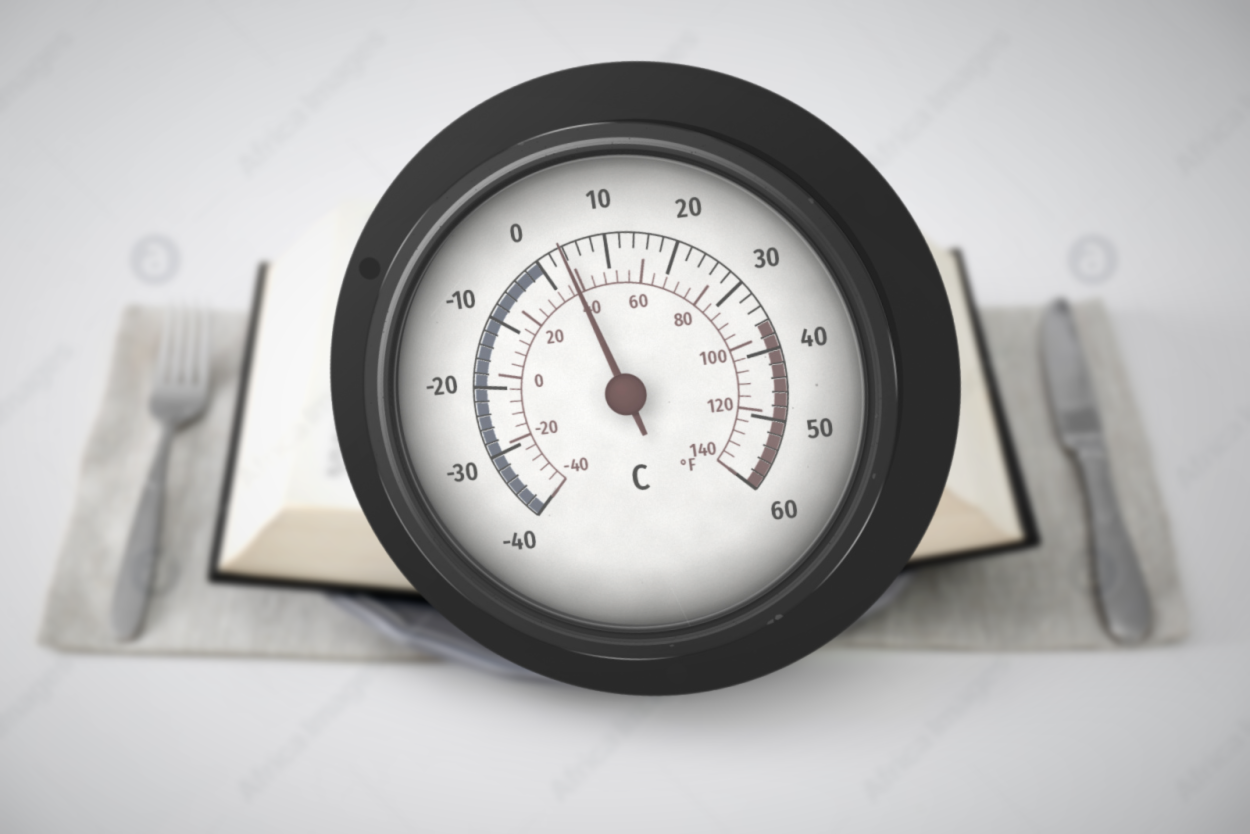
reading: 4°C
